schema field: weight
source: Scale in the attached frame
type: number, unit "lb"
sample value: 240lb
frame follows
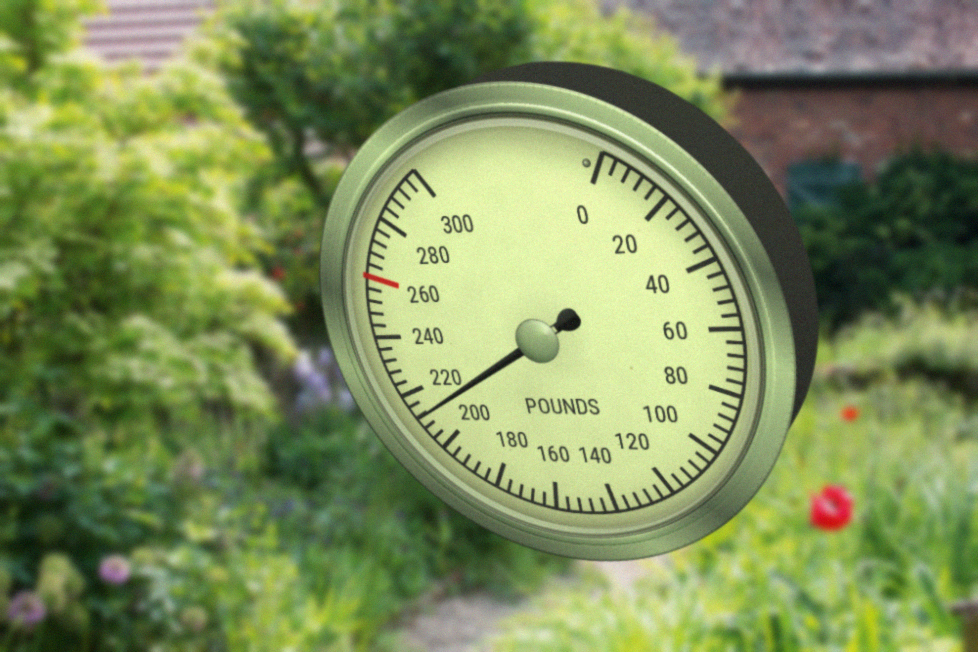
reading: 212lb
